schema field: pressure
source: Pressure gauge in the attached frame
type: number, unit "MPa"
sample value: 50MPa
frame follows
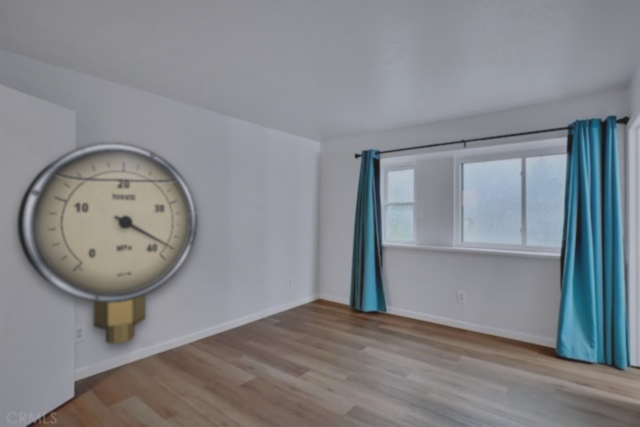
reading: 38MPa
